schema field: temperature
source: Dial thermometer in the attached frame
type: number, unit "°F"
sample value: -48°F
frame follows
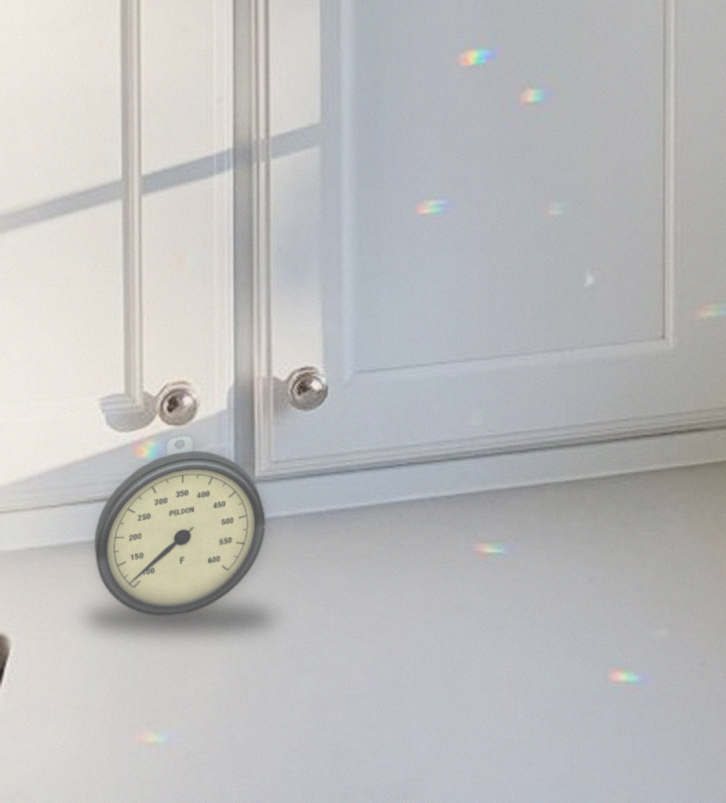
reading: 112.5°F
